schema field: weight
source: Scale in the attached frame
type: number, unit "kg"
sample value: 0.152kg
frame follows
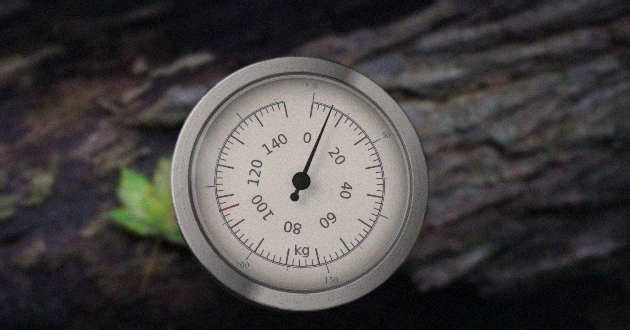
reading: 6kg
